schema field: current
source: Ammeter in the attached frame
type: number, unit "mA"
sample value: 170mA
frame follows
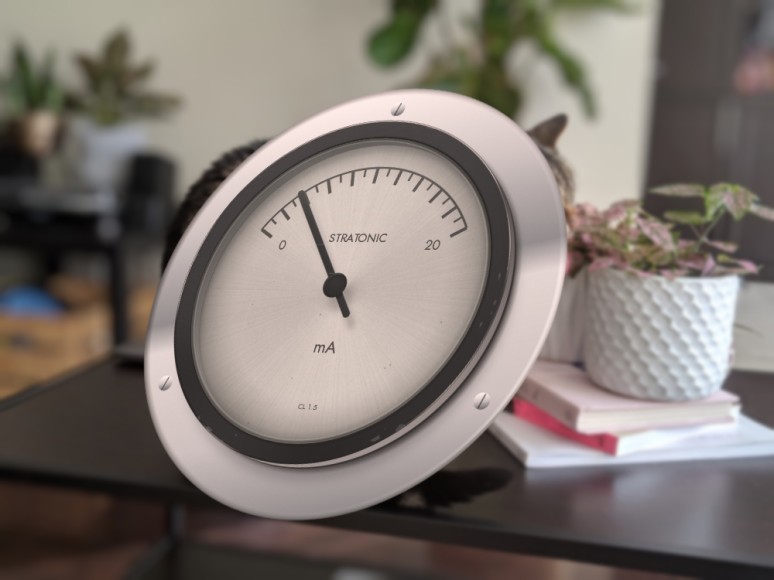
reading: 4mA
